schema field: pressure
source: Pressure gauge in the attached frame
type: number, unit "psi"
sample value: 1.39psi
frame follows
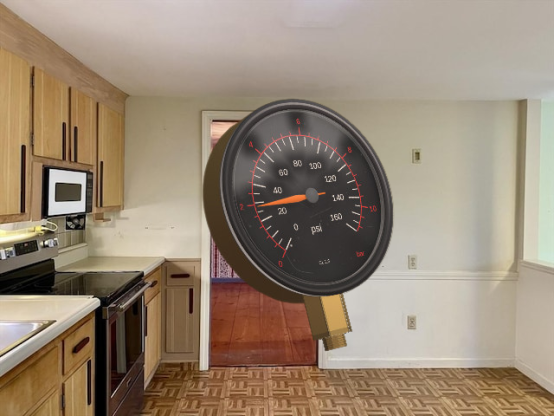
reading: 27.5psi
